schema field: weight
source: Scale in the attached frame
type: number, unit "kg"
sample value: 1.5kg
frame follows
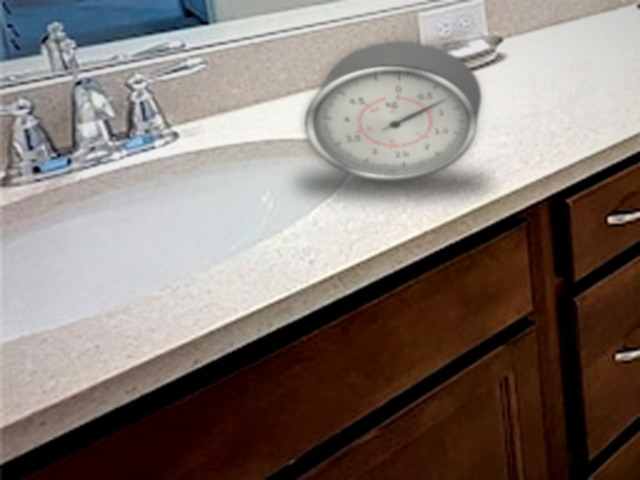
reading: 0.75kg
